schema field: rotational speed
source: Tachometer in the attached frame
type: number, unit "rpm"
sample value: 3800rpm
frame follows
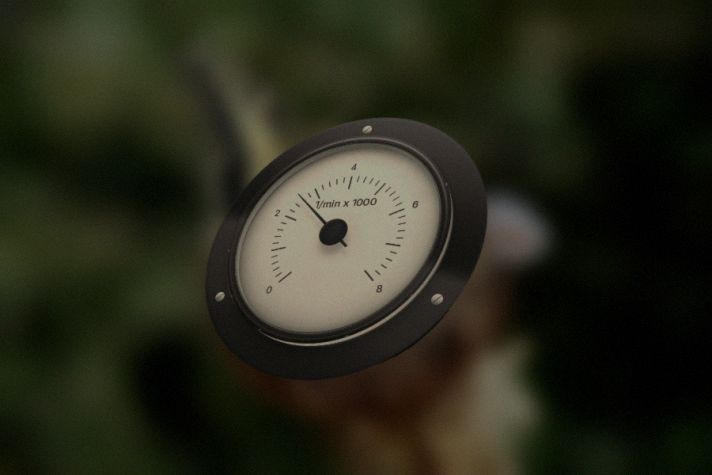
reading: 2600rpm
